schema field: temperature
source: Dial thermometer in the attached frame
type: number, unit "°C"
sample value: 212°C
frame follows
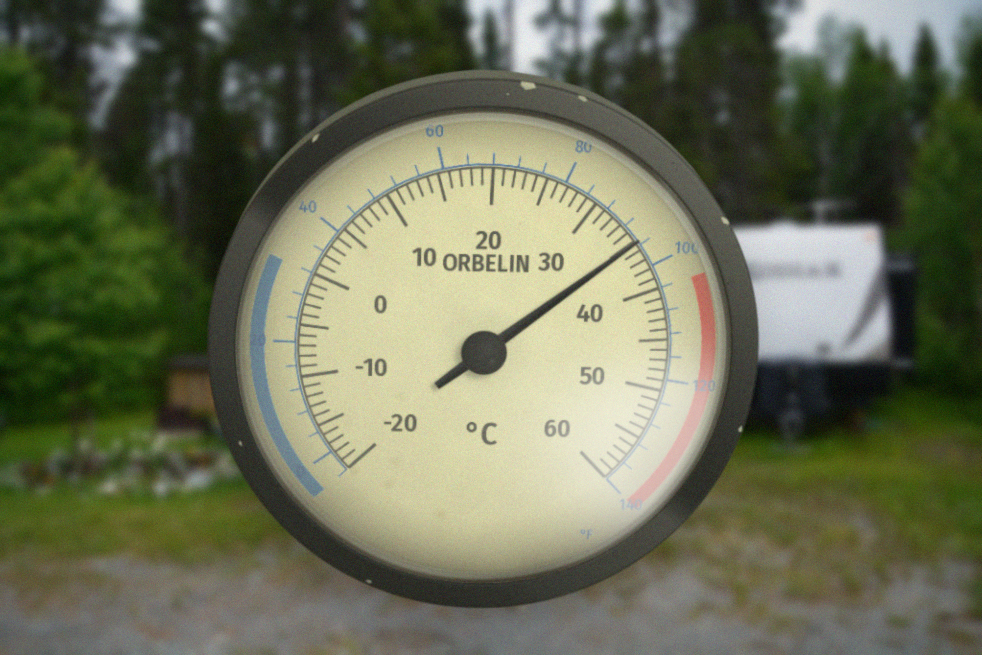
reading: 35°C
